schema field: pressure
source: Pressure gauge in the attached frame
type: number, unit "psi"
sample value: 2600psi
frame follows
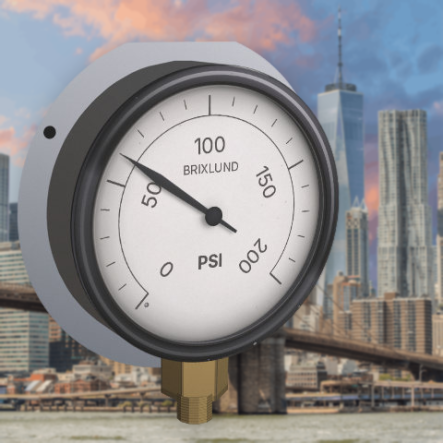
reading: 60psi
